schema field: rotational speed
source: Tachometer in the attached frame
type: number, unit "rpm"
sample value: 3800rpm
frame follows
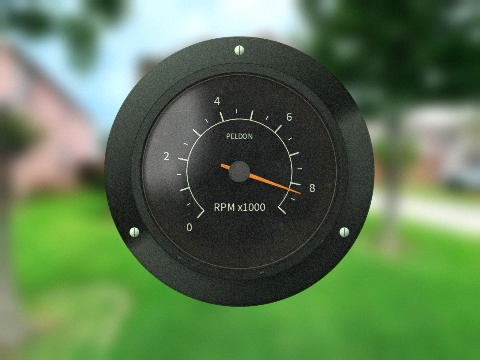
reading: 8250rpm
